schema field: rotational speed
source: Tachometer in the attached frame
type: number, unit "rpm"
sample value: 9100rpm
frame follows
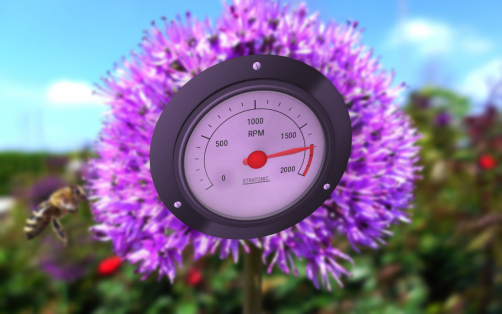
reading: 1700rpm
